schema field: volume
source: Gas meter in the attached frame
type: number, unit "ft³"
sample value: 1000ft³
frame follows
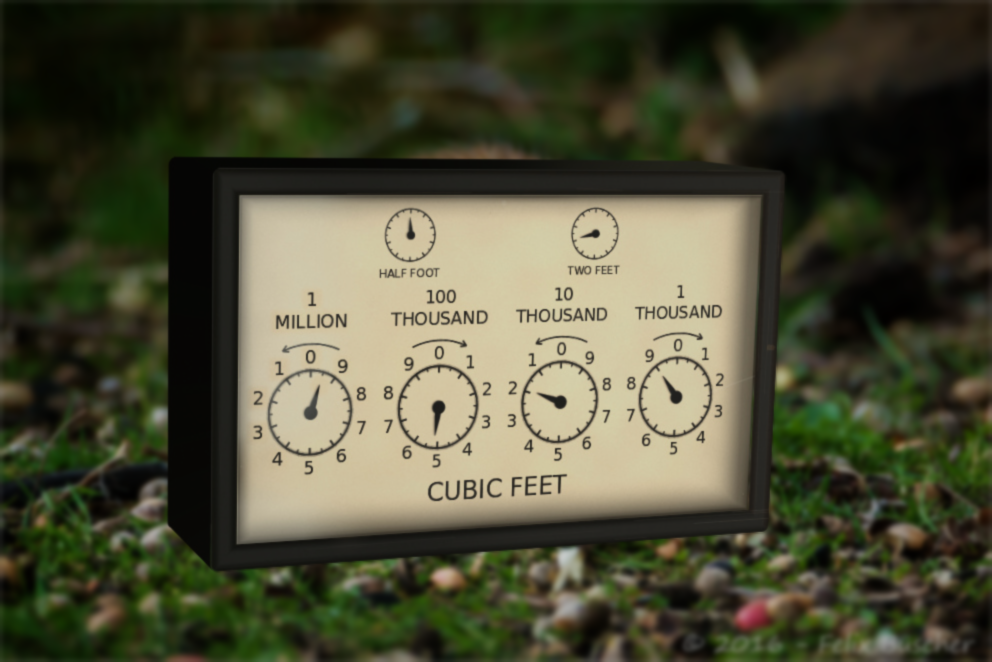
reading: 951900ft³
